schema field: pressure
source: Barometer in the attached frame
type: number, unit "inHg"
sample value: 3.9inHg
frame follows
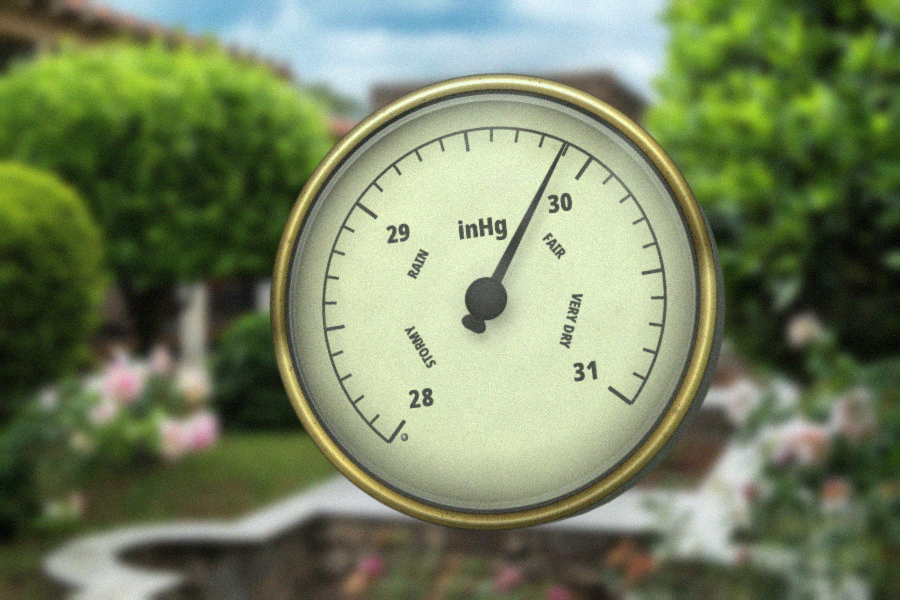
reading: 29.9inHg
